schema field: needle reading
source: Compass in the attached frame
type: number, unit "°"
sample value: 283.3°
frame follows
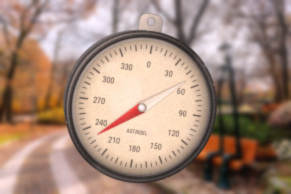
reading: 230°
